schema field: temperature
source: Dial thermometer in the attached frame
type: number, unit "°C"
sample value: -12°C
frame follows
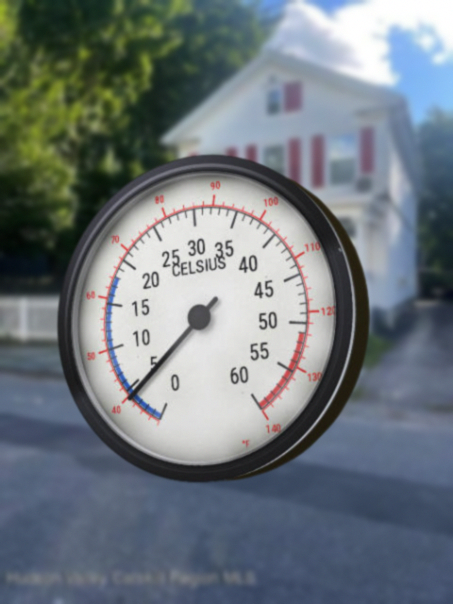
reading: 4°C
